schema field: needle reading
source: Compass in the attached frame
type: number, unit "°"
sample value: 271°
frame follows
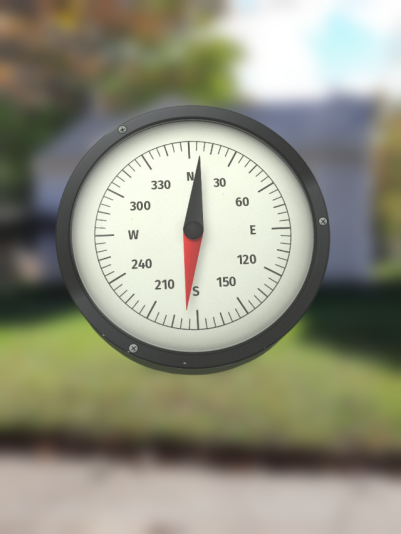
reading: 187.5°
